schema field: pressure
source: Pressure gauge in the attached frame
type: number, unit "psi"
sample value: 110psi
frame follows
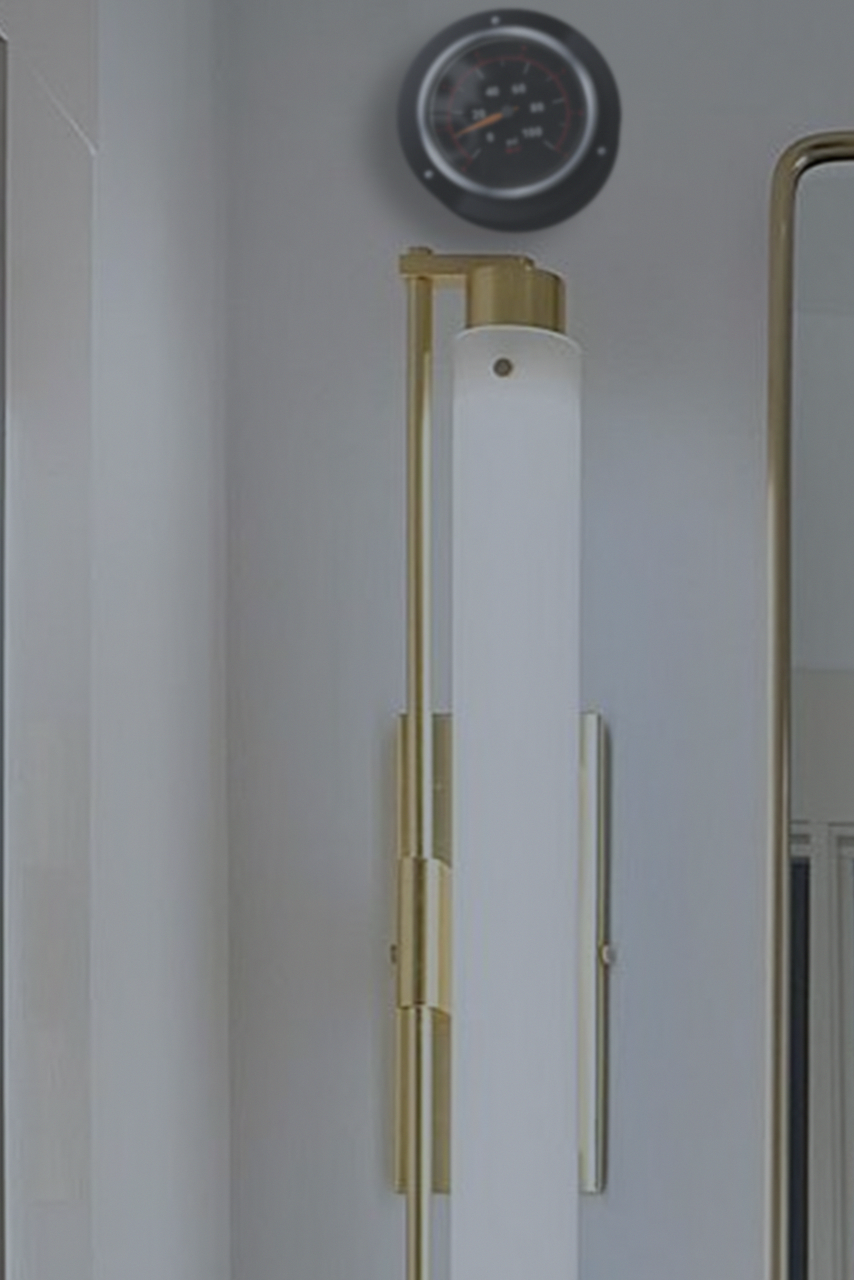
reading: 10psi
